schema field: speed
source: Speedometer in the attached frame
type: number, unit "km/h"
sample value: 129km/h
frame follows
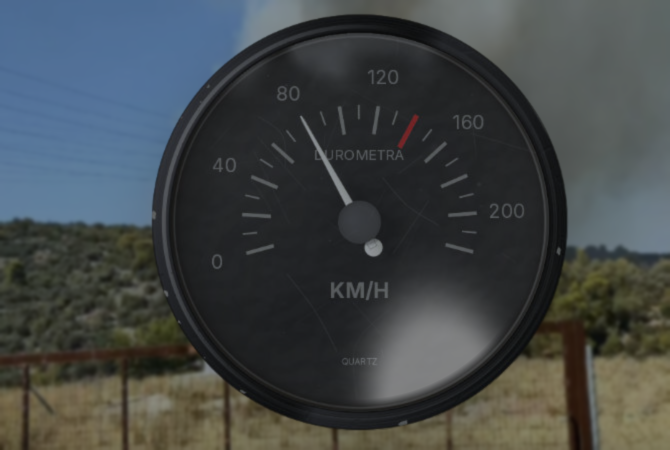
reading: 80km/h
